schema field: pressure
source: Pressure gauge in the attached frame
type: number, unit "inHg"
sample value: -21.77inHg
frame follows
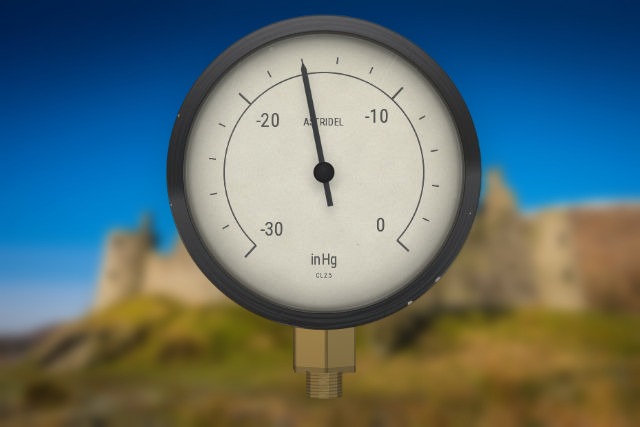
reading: -16inHg
